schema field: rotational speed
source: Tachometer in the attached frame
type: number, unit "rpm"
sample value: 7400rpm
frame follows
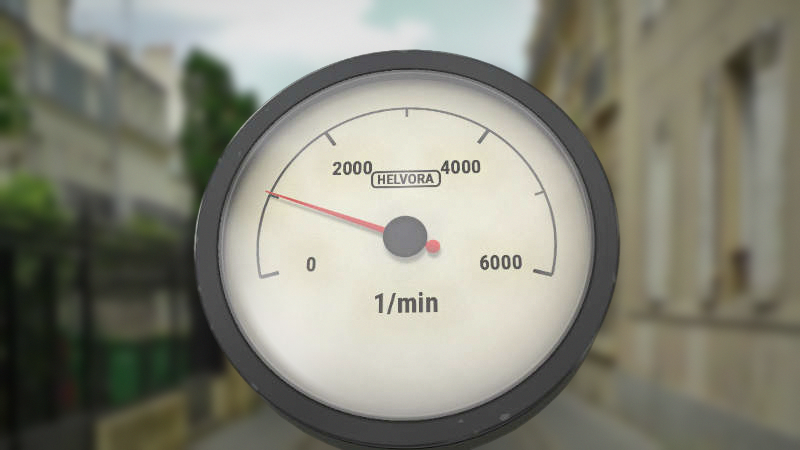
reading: 1000rpm
